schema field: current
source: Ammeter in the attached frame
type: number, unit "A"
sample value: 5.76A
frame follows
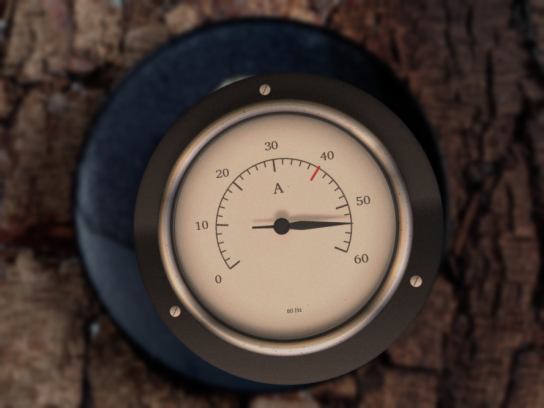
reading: 54A
